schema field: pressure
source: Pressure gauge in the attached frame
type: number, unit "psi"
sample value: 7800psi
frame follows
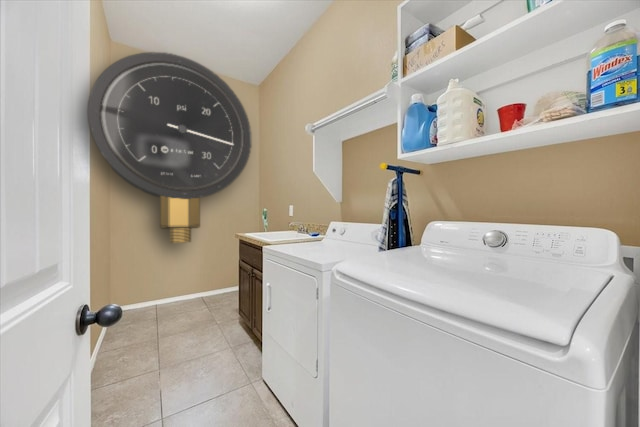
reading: 26psi
